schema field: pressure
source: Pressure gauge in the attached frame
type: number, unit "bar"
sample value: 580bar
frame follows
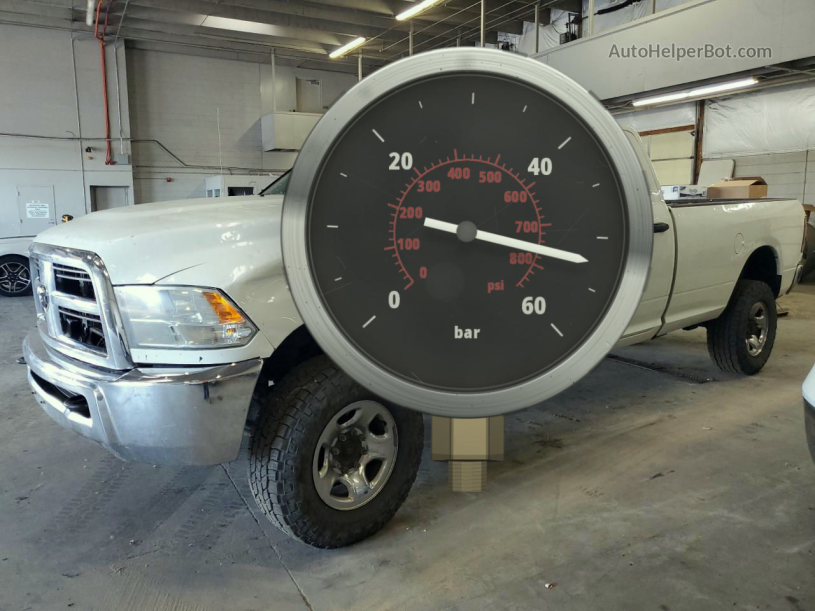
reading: 52.5bar
